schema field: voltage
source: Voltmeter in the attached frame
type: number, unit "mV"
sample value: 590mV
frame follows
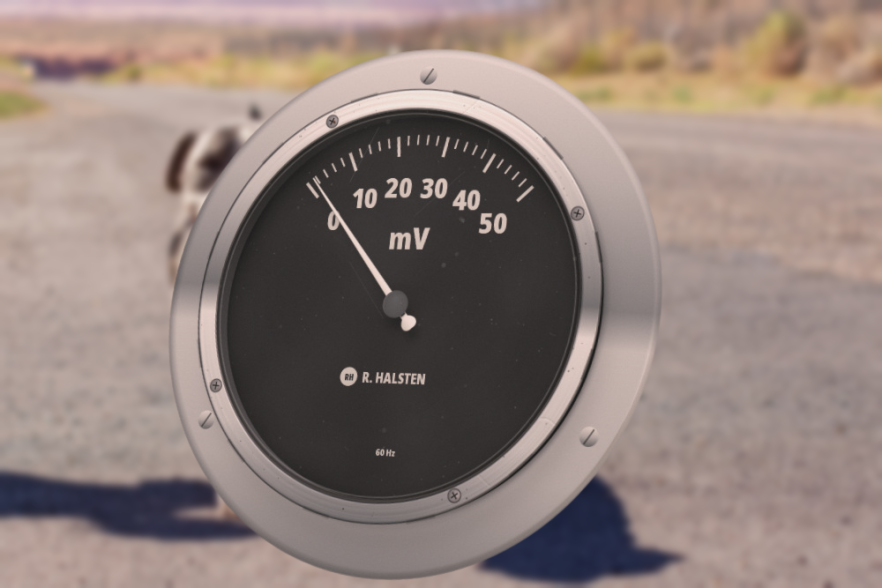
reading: 2mV
